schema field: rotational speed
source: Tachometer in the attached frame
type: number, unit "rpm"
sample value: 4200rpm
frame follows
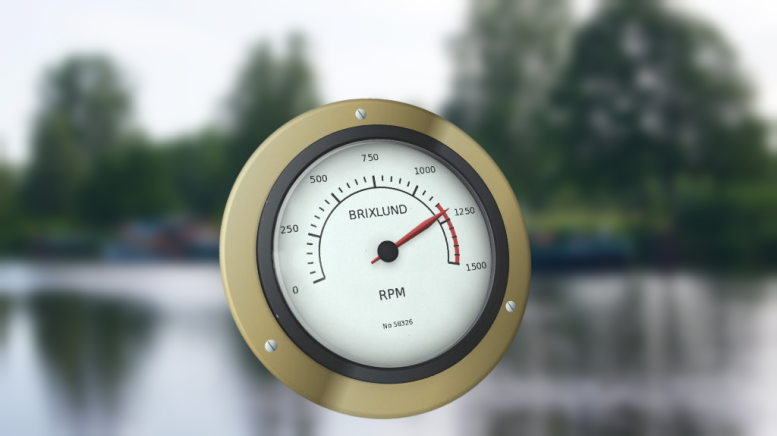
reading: 1200rpm
